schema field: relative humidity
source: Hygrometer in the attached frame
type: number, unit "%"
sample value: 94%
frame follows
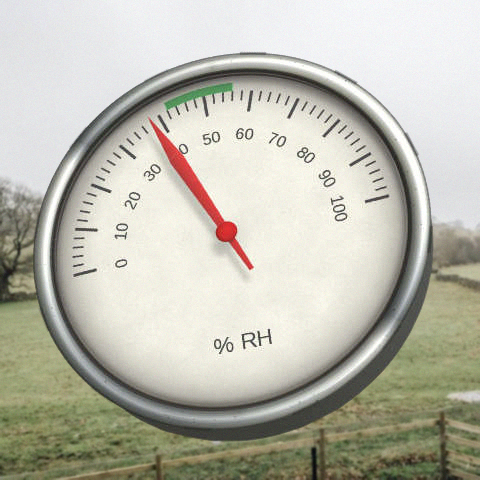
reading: 38%
